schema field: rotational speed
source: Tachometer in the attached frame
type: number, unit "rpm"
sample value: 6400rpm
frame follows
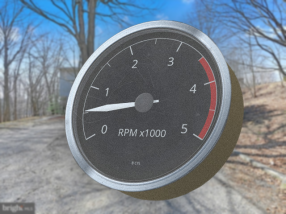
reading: 500rpm
